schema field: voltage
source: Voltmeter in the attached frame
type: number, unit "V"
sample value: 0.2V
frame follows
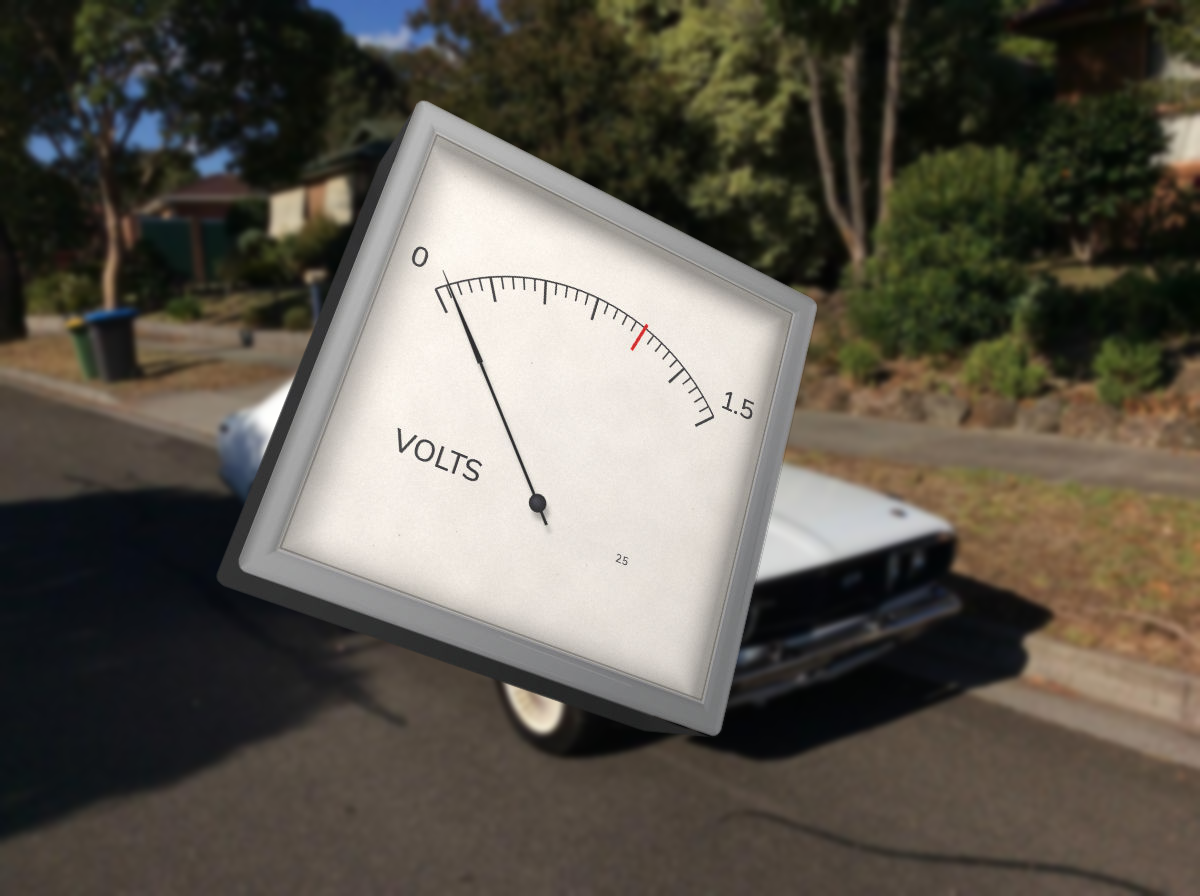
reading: 0.05V
